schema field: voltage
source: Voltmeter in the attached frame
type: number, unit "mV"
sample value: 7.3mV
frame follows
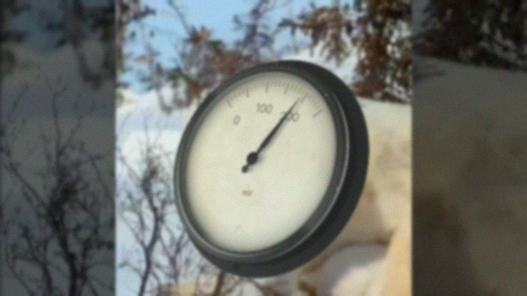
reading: 200mV
